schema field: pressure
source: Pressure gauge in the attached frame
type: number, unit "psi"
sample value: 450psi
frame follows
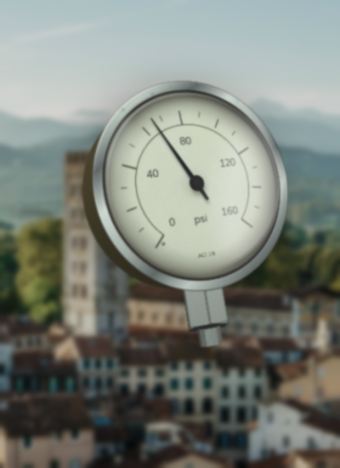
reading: 65psi
